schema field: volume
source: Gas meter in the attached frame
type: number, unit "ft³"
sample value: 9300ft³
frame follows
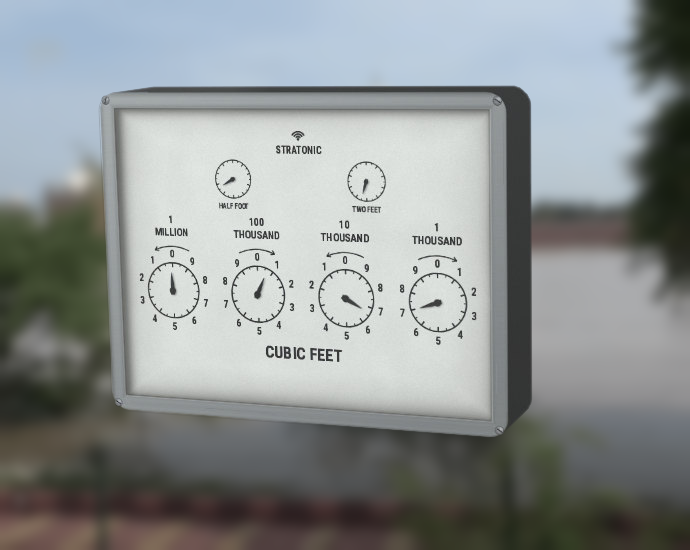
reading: 6700ft³
